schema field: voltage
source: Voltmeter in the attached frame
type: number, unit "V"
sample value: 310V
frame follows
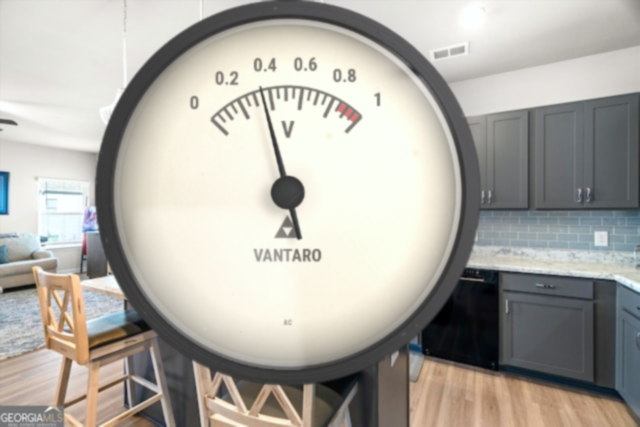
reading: 0.35V
